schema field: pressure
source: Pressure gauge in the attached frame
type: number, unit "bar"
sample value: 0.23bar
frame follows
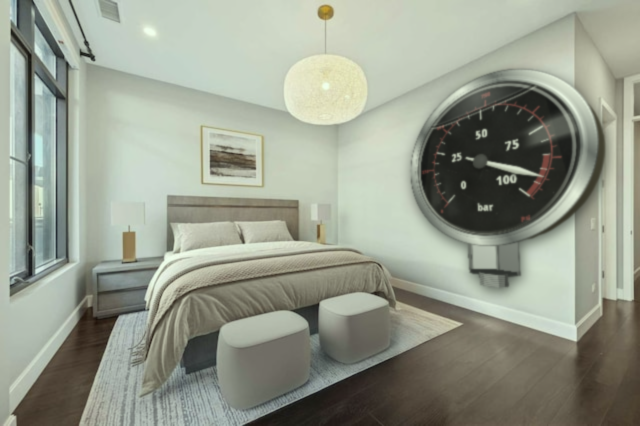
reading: 92.5bar
